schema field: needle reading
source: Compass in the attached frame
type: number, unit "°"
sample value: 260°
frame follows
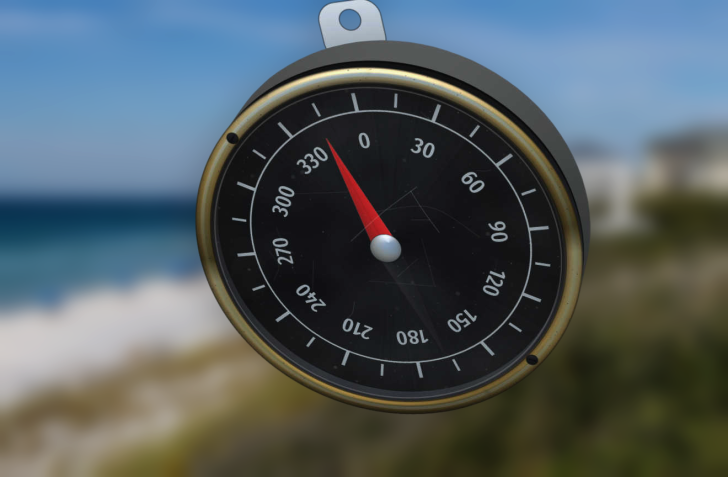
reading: 345°
